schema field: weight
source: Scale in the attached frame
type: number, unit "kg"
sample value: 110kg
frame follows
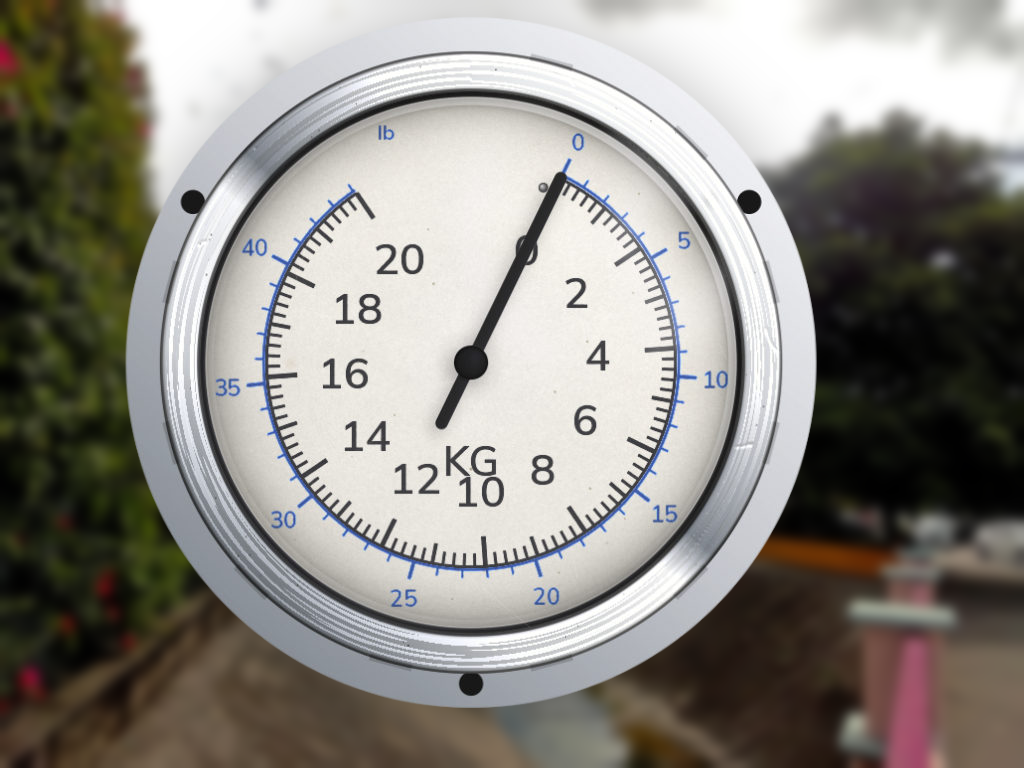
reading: 0kg
